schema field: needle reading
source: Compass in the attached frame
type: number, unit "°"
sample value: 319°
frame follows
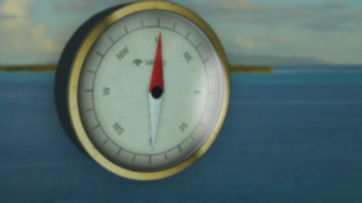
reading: 0°
